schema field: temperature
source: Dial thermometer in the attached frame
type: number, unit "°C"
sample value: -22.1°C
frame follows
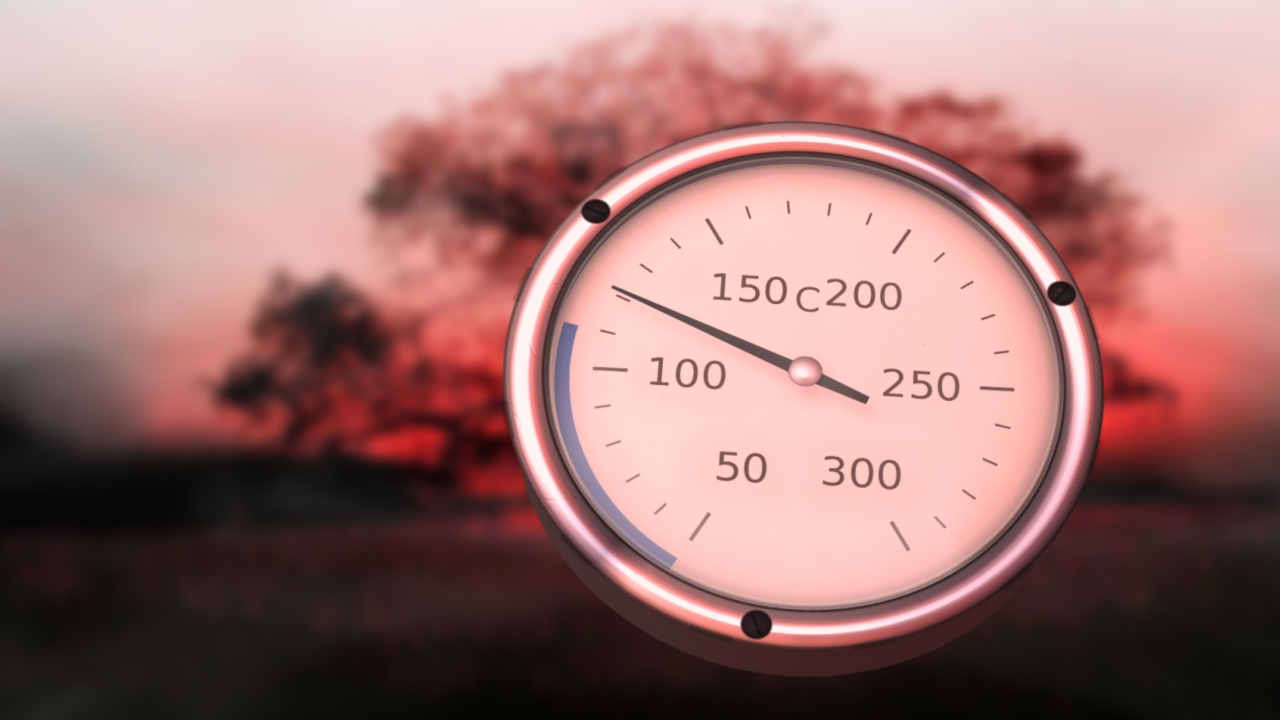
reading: 120°C
